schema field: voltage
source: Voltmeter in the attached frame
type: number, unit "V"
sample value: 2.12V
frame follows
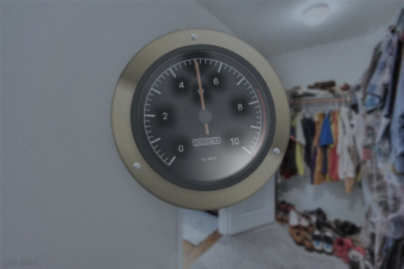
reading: 5V
